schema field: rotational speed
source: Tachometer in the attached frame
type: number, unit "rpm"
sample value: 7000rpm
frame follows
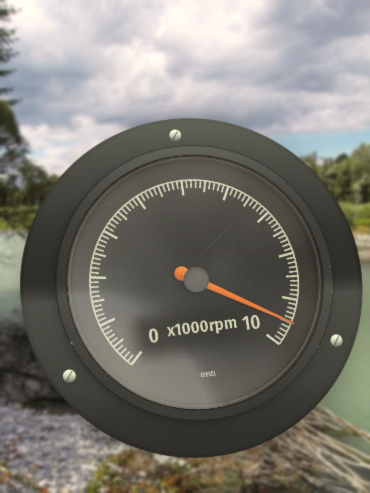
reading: 9500rpm
